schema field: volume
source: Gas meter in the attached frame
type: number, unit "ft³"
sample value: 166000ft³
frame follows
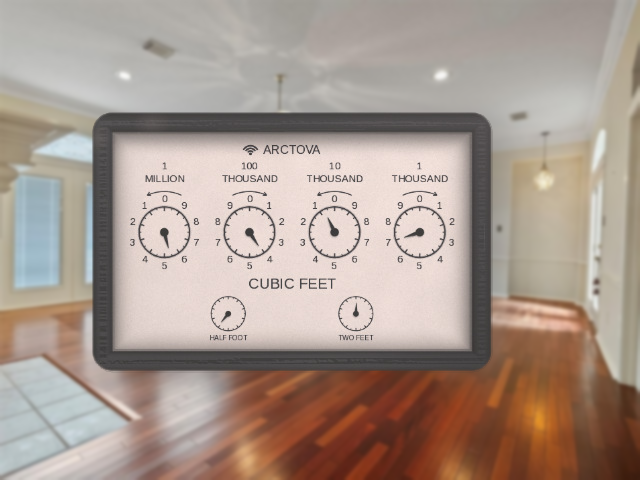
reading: 540700ft³
